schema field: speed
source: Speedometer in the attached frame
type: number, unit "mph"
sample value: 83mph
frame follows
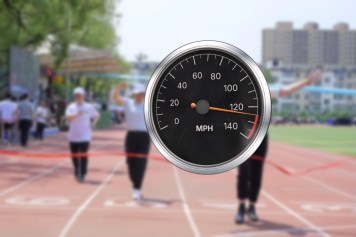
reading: 125mph
